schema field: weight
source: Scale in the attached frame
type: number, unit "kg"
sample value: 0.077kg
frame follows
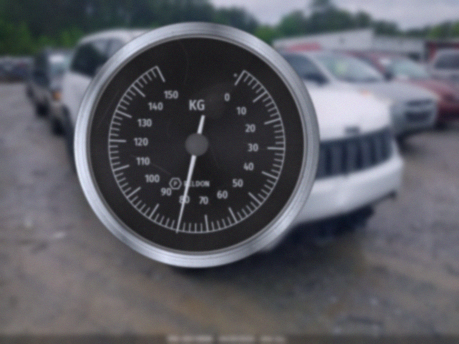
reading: 80kg
